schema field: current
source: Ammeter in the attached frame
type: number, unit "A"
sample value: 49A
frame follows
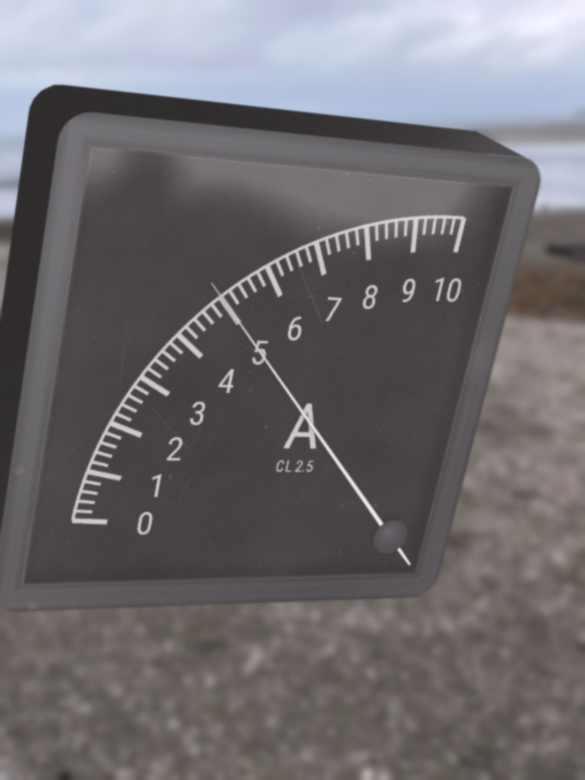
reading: 5A
